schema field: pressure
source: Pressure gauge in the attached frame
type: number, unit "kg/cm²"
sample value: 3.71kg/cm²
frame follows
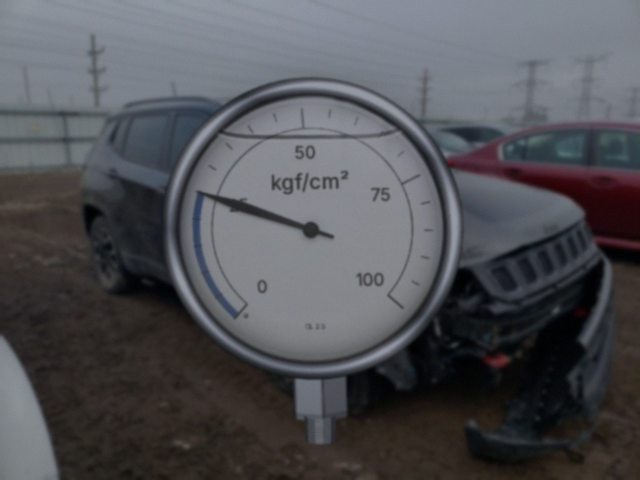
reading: 25kg/cm²
